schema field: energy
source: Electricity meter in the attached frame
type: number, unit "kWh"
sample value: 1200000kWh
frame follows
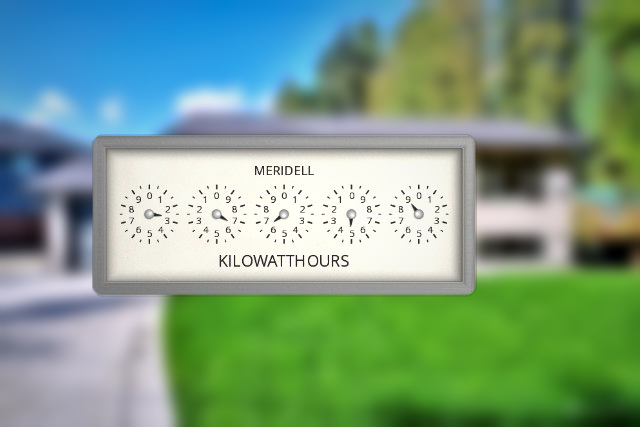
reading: 26649kWh
